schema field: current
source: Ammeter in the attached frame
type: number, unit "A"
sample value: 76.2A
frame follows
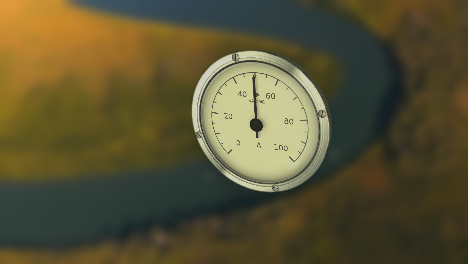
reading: 50A
